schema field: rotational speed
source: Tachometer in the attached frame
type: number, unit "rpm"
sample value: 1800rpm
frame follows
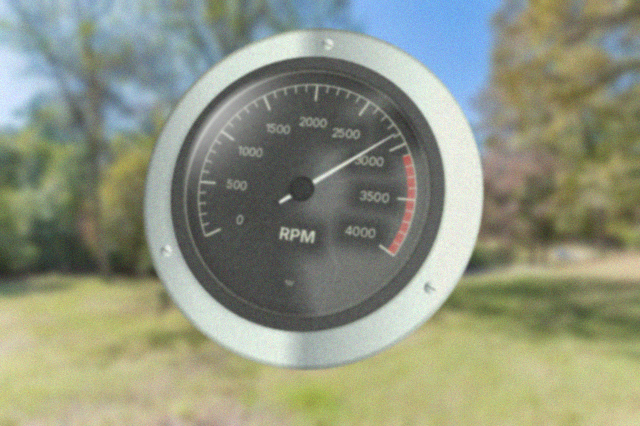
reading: 2900rpm
